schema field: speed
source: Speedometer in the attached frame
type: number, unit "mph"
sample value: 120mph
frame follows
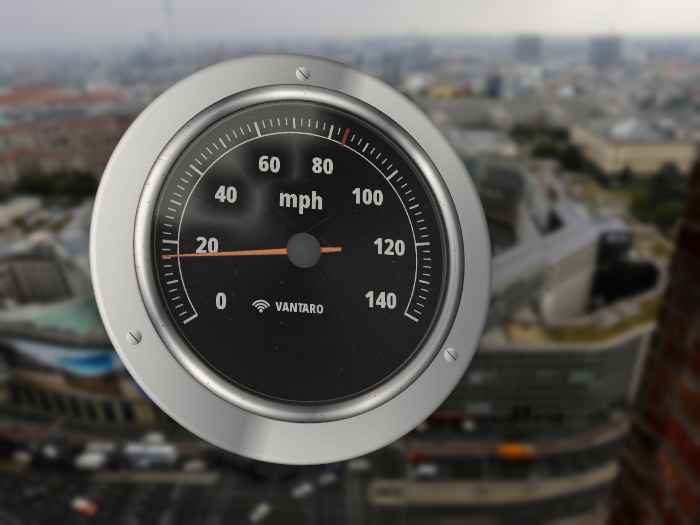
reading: 16mph
